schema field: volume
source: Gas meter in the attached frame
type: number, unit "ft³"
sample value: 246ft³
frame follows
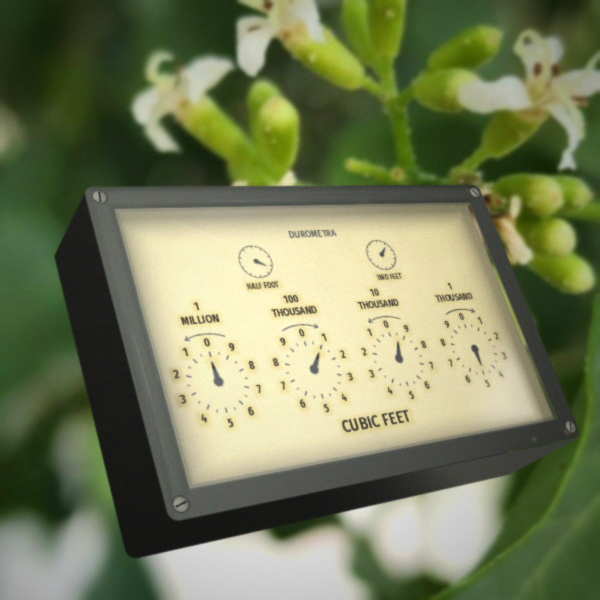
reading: 9500ft³
